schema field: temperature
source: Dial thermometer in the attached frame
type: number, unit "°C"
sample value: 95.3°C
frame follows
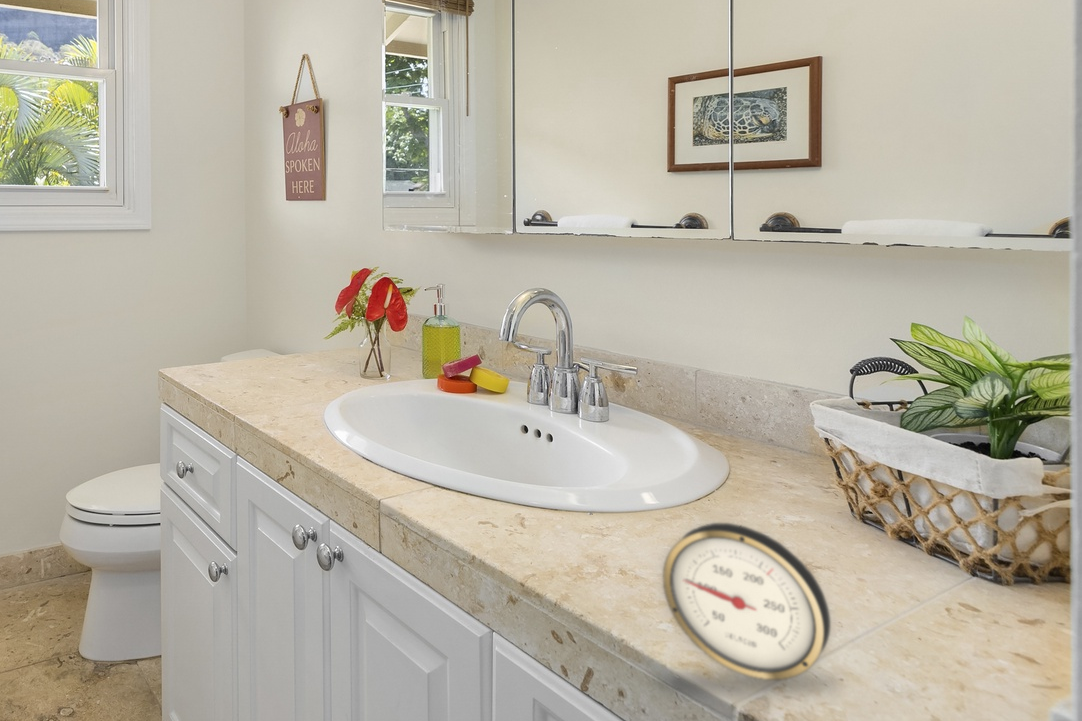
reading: 100°C
